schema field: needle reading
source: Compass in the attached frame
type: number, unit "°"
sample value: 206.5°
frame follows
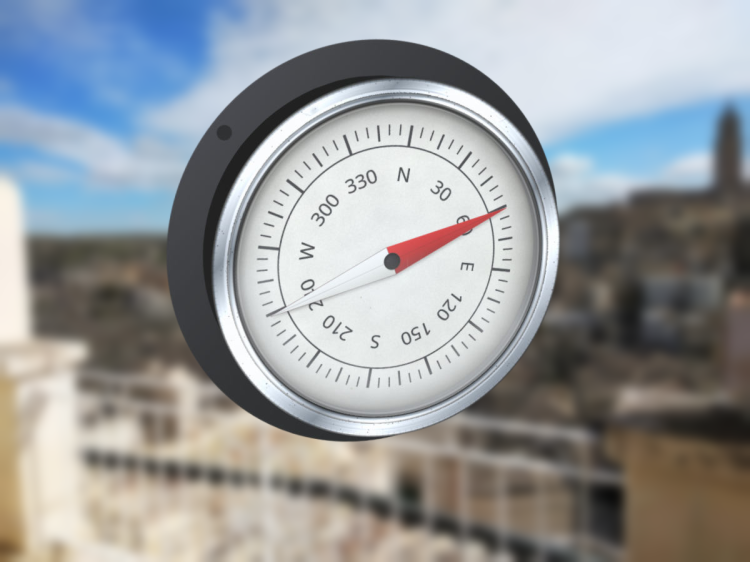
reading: 60°
